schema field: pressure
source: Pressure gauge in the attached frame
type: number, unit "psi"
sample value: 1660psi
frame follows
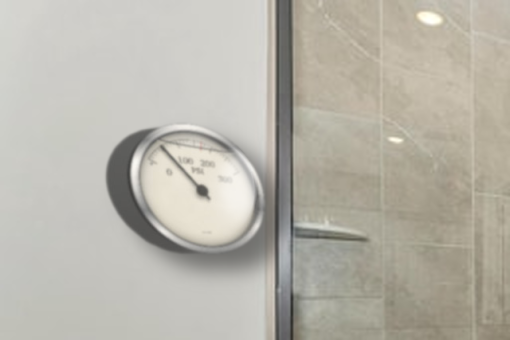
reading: 50psi
